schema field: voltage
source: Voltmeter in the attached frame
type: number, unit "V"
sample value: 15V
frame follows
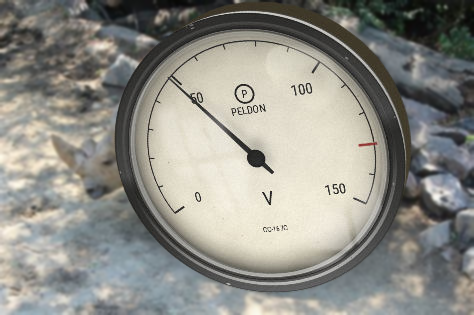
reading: 50V
